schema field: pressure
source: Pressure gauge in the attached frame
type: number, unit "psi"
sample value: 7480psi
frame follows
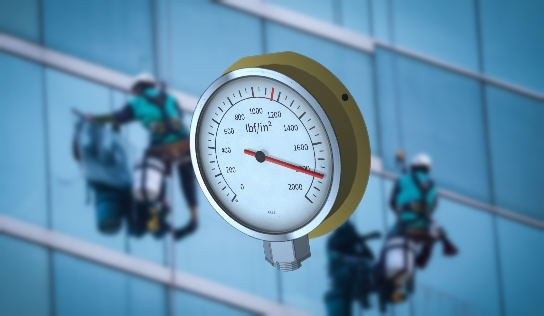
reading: 1800psi
